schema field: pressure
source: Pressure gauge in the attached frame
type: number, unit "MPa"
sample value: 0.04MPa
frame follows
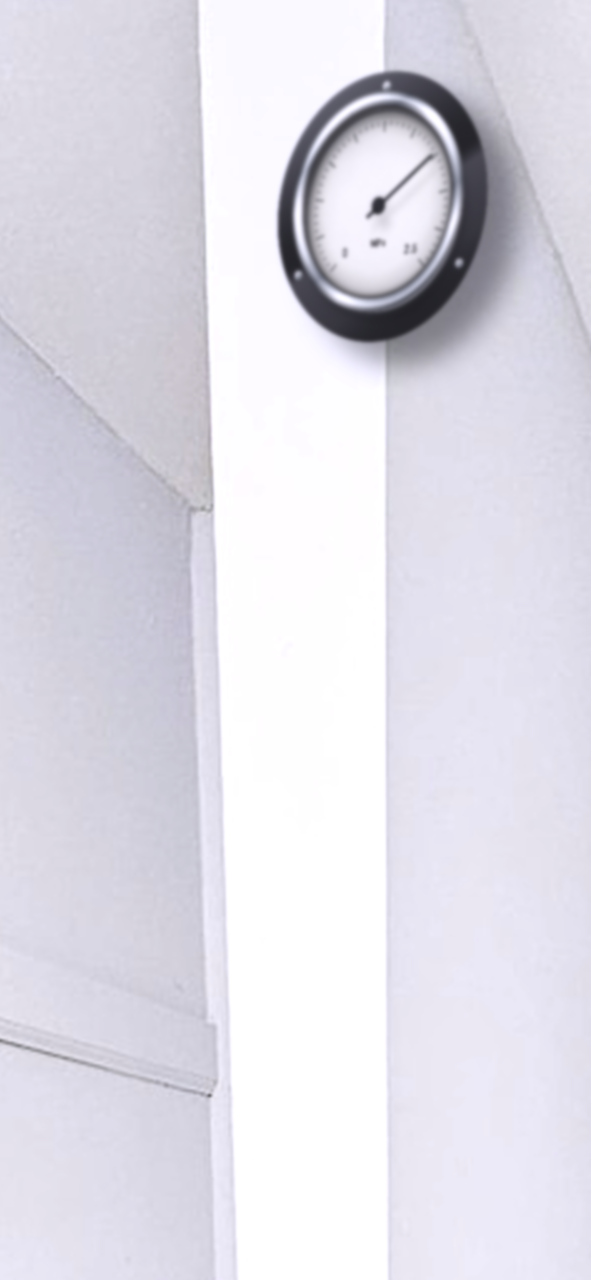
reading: 1.75MPa
